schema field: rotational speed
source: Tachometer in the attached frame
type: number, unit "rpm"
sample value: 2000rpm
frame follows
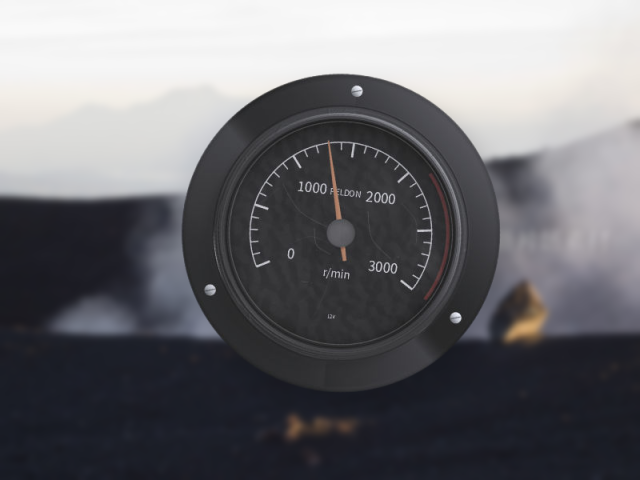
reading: 1300rpm
